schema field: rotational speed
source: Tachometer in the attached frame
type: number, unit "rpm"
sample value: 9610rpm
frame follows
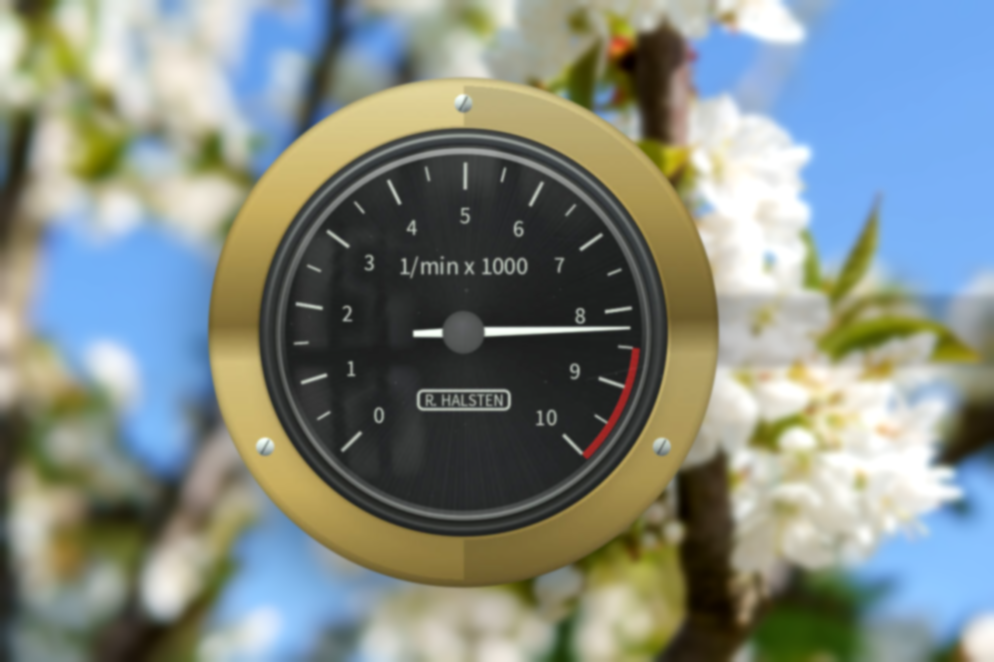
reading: 8250rpm
